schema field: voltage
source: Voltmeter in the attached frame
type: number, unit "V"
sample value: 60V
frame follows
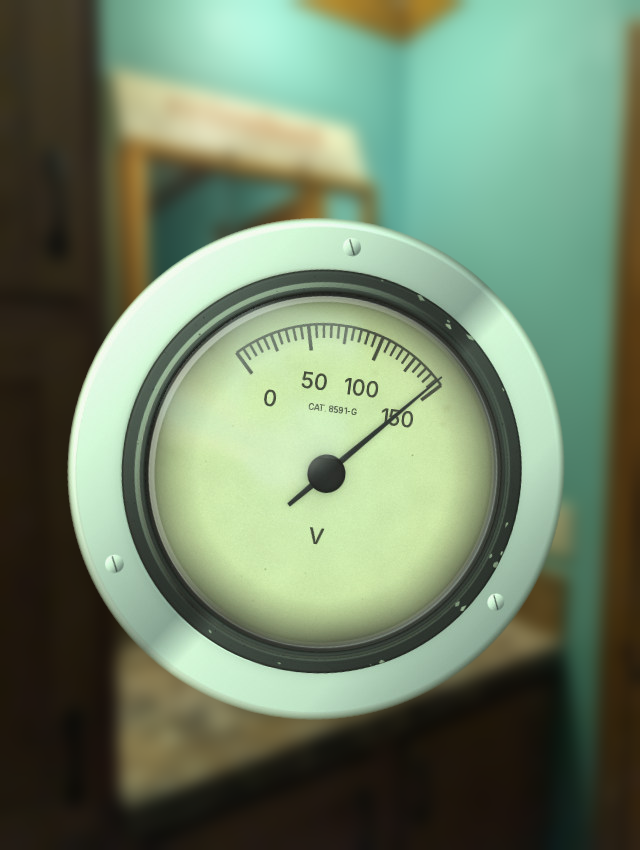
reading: 145V
